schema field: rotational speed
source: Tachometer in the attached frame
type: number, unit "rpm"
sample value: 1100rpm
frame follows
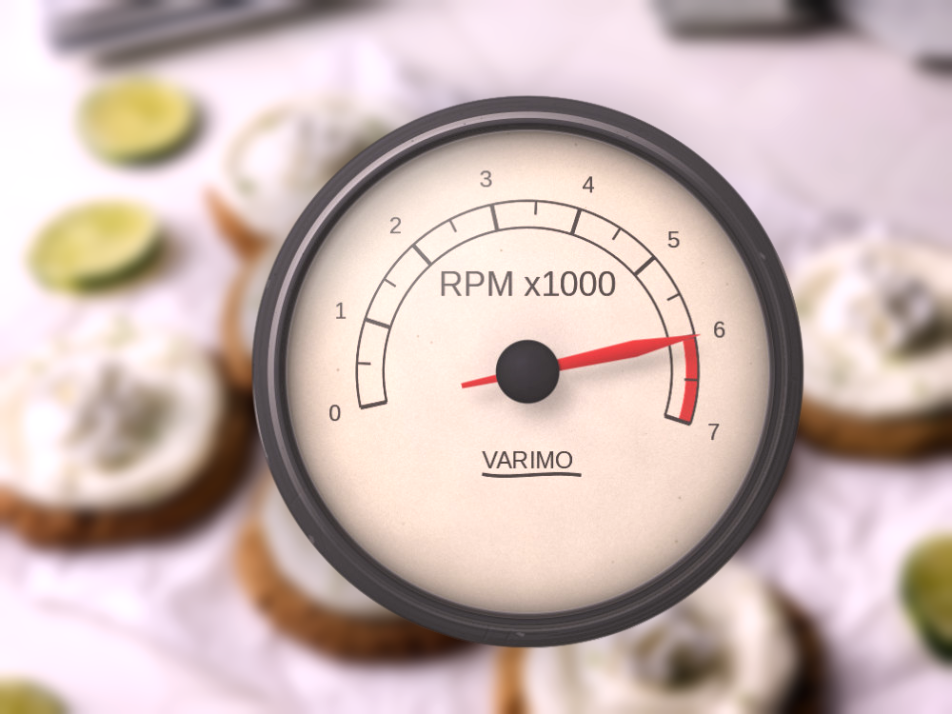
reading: 6000rpm
